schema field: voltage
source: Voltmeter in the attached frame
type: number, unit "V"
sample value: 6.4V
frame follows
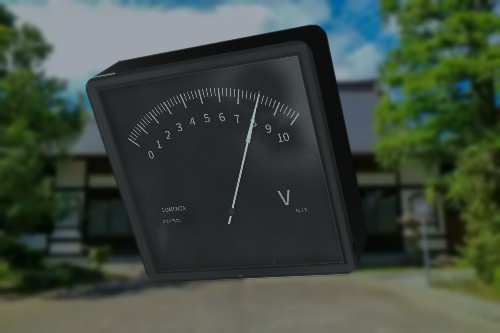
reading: 8V
